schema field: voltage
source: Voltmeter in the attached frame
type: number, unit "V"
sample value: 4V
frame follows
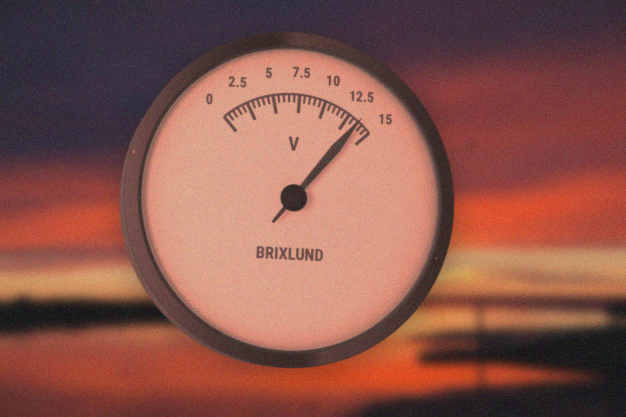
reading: 13.5V
